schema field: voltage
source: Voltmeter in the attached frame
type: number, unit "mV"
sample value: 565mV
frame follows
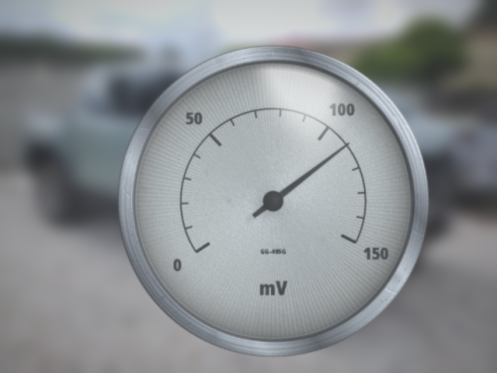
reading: 110mV
